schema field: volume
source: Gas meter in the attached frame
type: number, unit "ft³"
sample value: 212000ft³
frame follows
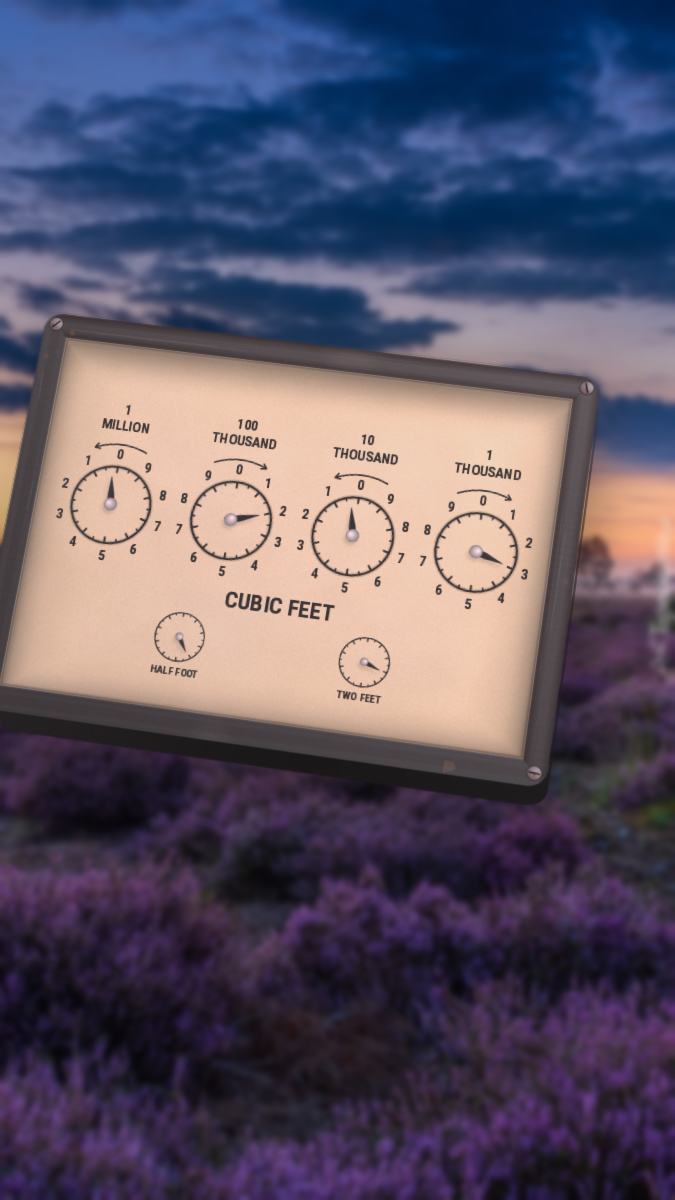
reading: 20300ft³
